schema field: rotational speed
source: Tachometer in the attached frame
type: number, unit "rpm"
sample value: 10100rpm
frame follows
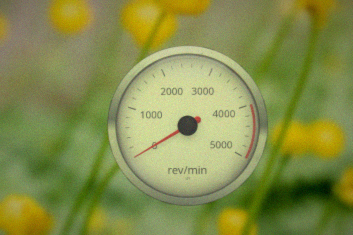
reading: 0rpm
